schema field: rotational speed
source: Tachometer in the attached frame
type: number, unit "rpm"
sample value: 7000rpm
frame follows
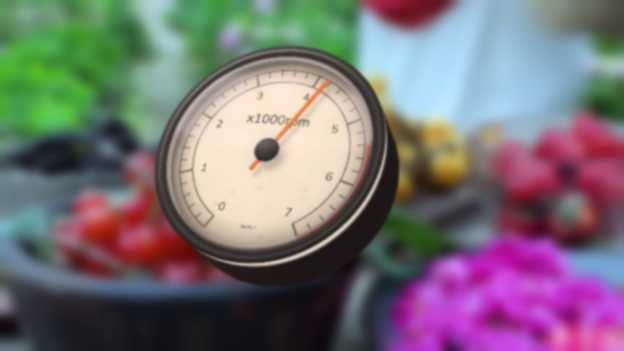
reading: 4200rpm
